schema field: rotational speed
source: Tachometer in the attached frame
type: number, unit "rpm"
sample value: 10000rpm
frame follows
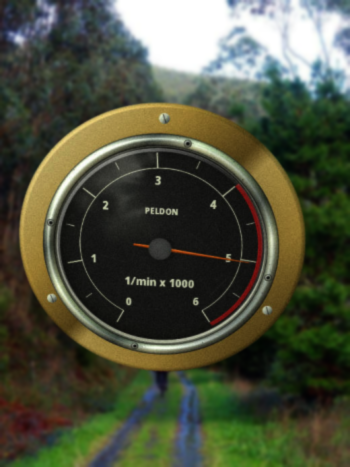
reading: 5000rpm
